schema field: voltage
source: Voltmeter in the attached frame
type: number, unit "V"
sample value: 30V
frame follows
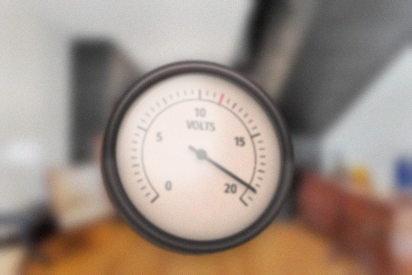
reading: 19V
